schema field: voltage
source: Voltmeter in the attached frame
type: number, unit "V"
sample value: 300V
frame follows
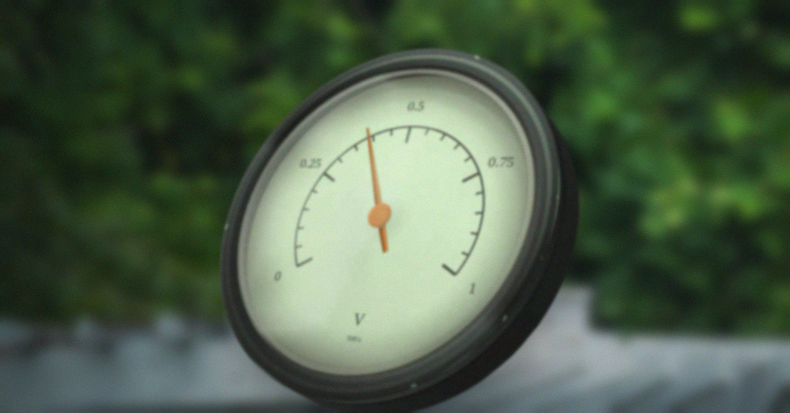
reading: 0.4V
